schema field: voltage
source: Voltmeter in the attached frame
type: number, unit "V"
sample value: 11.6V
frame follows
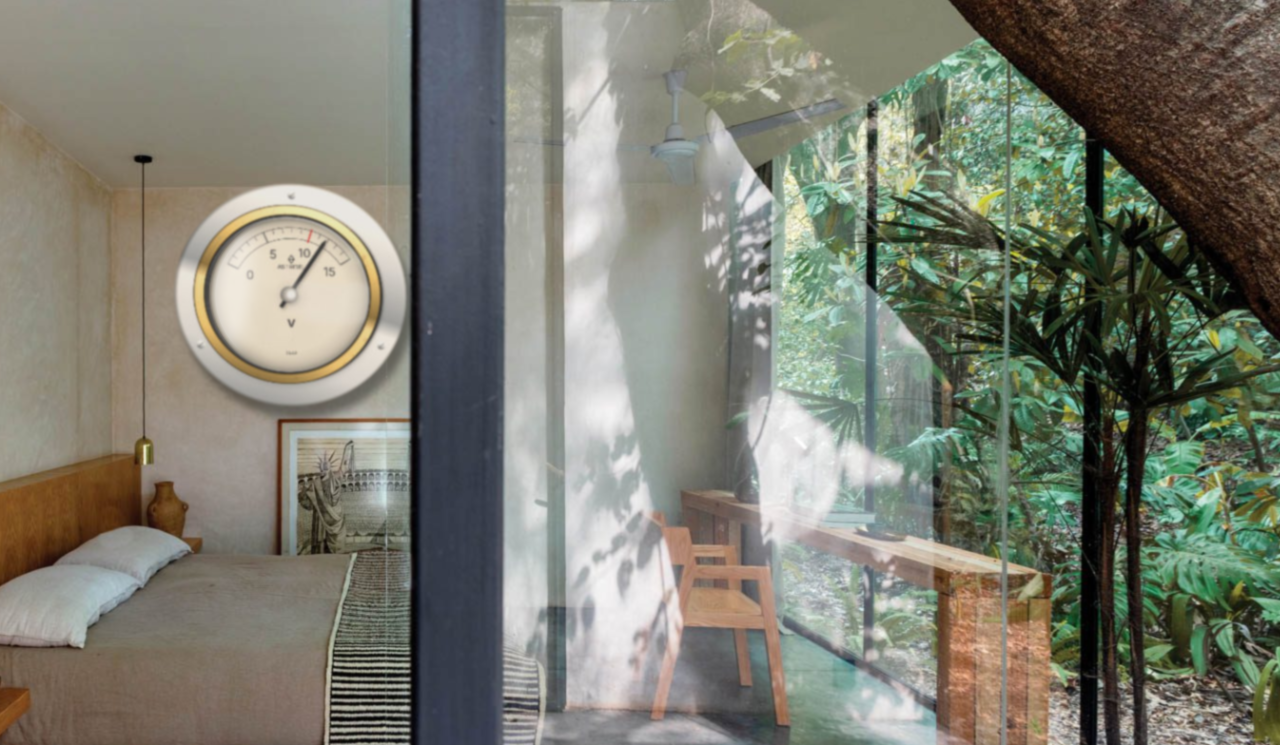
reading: 12V
